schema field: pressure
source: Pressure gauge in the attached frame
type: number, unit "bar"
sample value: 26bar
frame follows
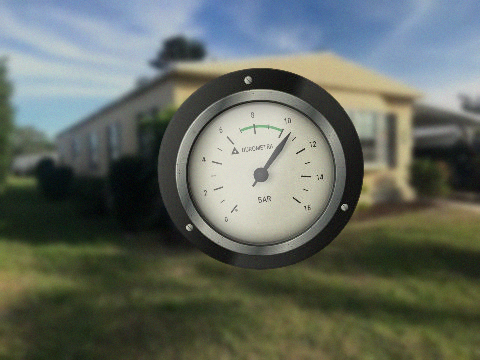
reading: 10.5bar
